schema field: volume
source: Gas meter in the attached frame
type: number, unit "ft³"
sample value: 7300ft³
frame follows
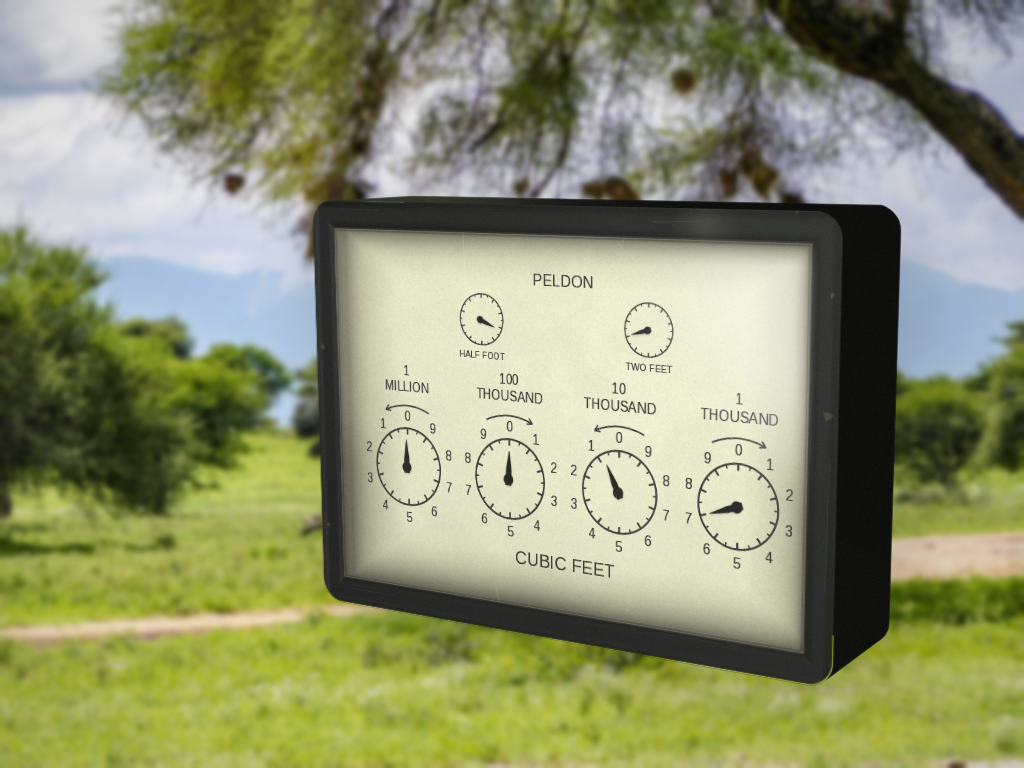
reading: 700ft³
